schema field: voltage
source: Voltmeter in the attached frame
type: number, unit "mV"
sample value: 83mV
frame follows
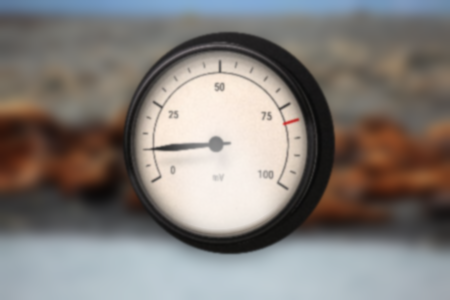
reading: 10mV
